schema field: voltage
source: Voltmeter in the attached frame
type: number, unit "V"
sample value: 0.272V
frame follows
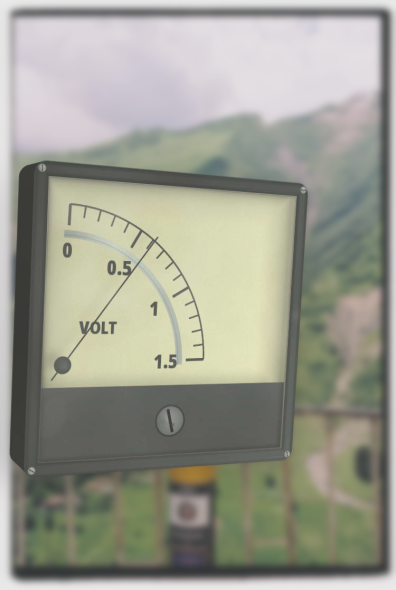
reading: 0.6V
